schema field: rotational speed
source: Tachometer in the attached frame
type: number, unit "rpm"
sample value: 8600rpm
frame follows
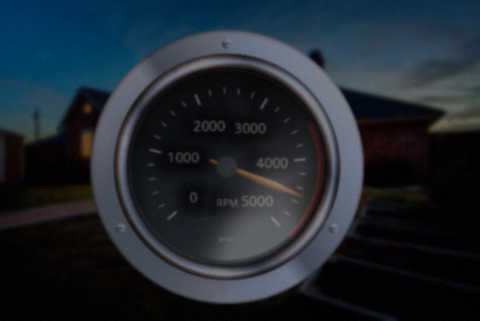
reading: 4500rpm
